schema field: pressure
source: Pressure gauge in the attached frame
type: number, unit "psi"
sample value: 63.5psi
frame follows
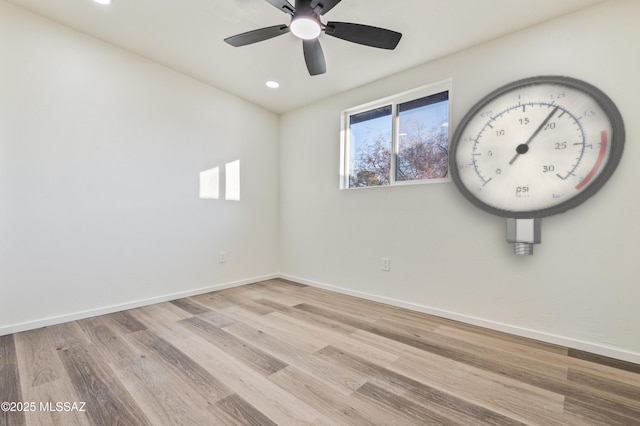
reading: 19psi
